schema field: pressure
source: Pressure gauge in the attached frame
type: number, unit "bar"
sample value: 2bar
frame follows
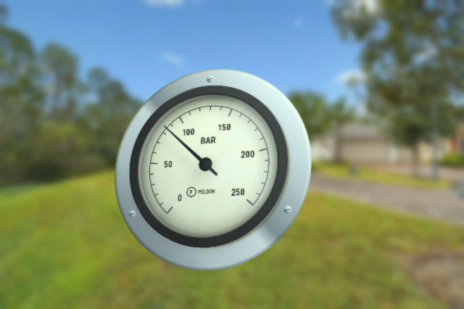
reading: 85bar
